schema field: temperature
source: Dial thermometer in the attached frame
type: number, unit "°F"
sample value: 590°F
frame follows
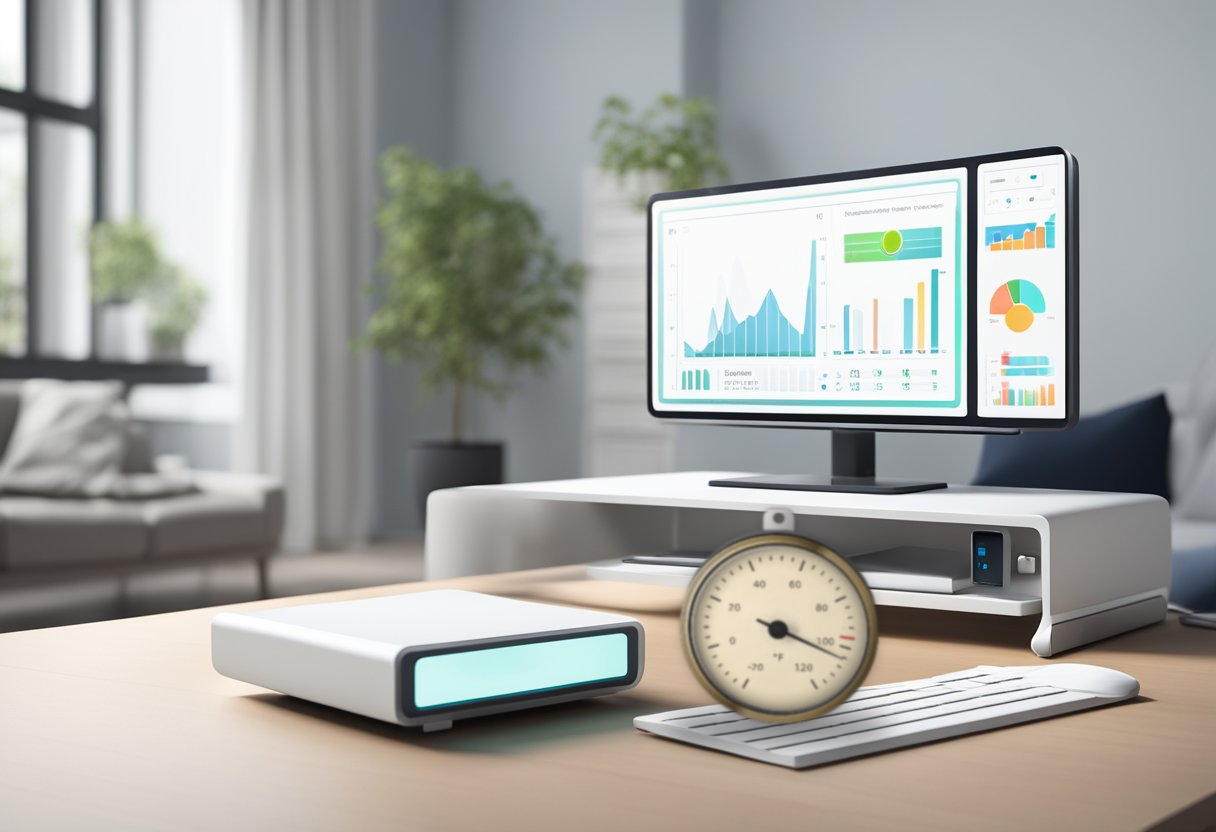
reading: 104°F
